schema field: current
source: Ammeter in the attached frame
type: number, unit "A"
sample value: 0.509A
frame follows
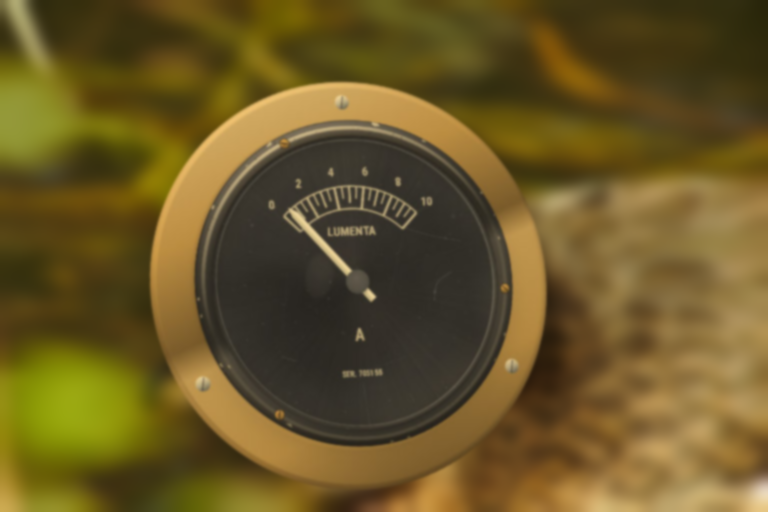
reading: 0.5A
